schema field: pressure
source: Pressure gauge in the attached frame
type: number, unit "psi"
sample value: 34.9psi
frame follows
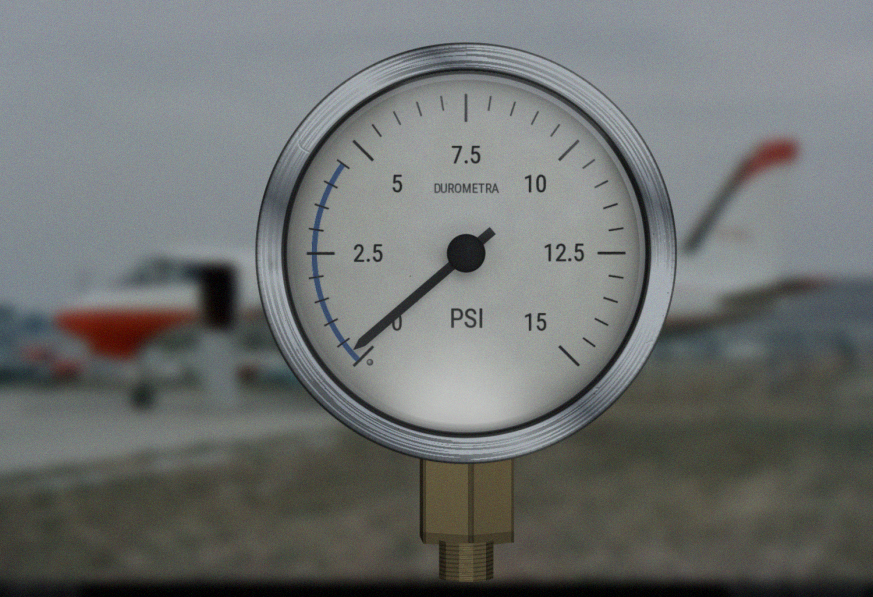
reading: 0.25psi
